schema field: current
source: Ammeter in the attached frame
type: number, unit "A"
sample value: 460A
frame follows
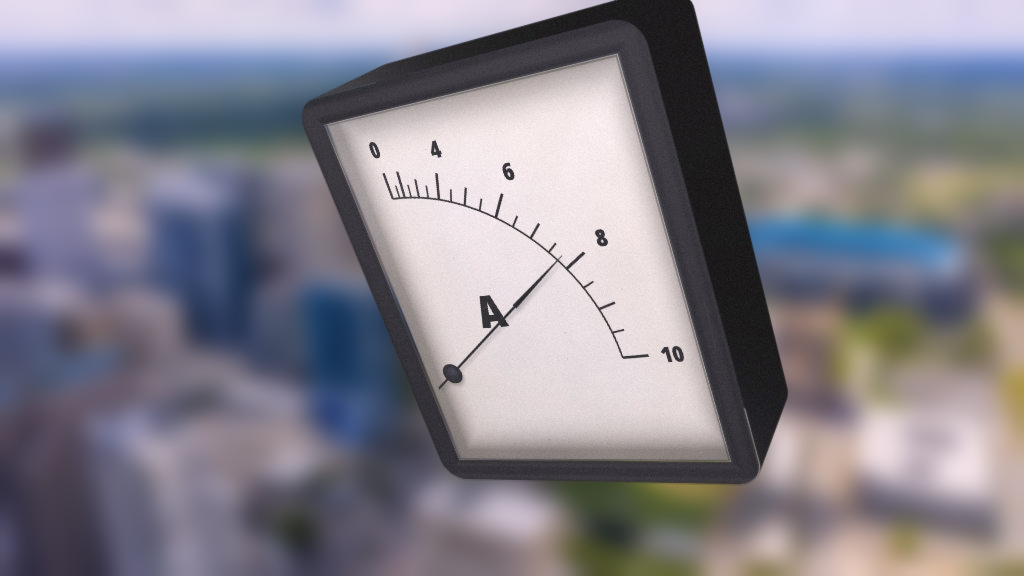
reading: 7.75A
